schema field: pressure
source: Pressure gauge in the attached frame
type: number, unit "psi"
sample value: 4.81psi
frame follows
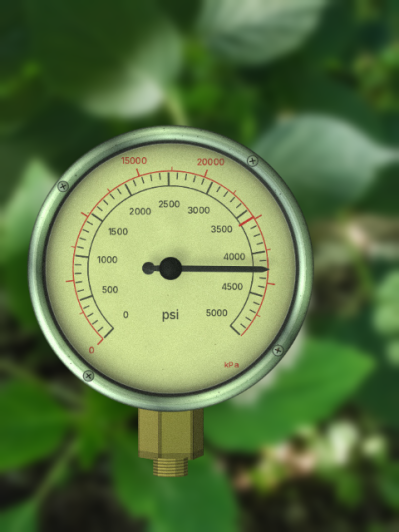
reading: 4200psi
